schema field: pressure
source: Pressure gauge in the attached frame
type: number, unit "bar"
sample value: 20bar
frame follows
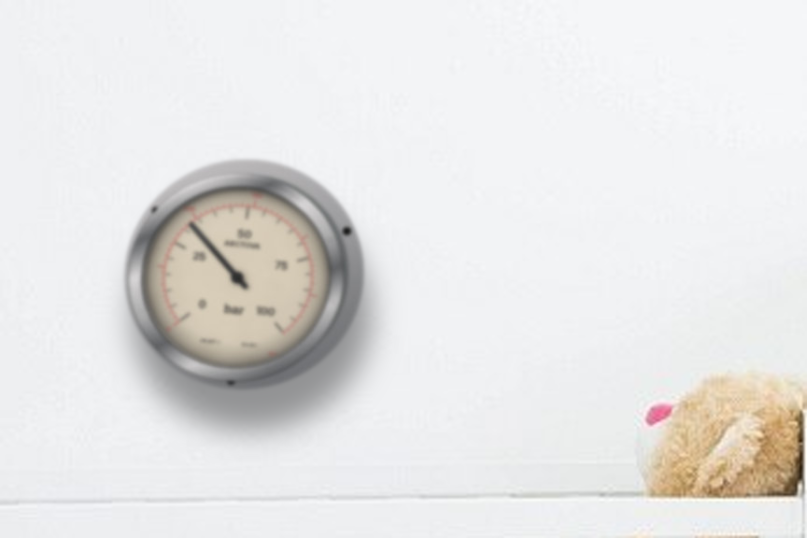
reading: 32.5bar
